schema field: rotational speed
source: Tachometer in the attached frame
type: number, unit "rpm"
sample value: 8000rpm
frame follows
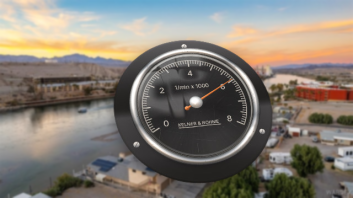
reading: 6000rpm
